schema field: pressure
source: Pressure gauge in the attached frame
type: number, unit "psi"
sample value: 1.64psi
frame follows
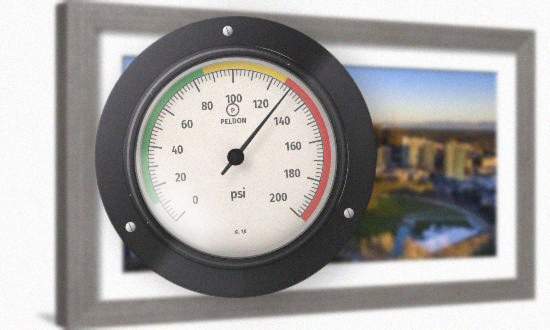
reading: 130psi
